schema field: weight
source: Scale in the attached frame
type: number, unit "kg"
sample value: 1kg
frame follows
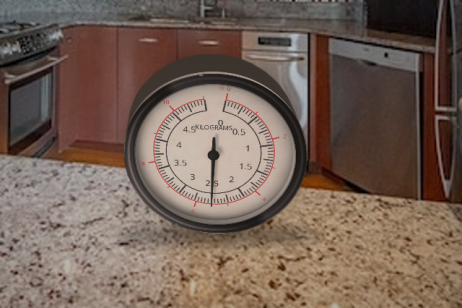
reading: 2.5kg
